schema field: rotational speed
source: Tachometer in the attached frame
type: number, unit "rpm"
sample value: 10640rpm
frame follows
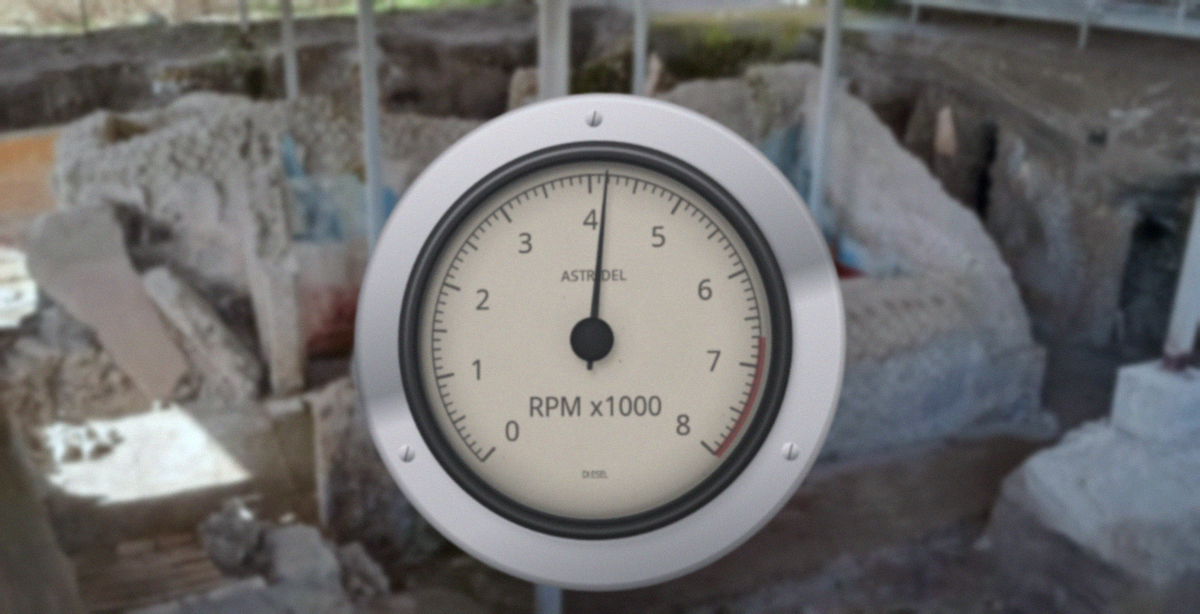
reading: 4200rpm
